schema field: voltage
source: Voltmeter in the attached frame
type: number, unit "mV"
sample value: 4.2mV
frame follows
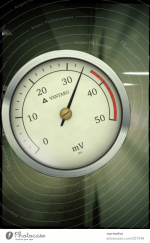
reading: 34mV
